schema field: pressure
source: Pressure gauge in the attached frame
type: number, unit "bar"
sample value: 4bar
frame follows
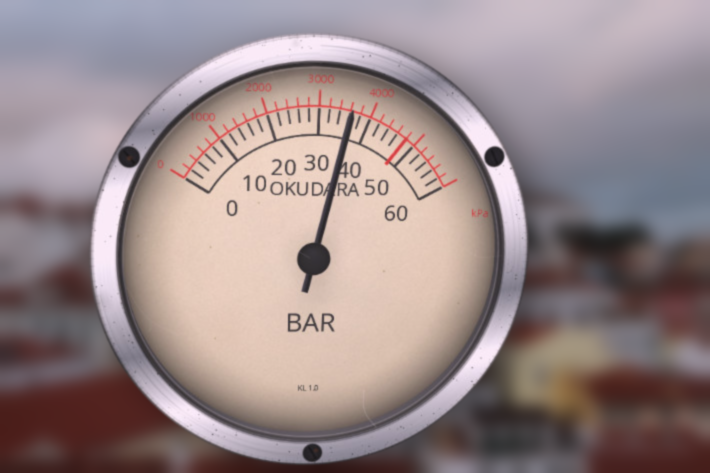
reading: 36bar
